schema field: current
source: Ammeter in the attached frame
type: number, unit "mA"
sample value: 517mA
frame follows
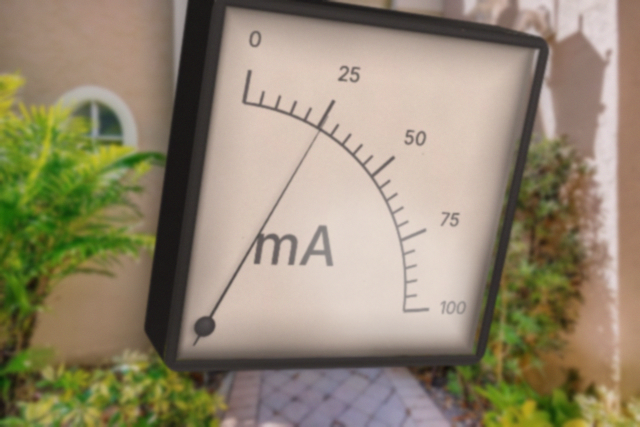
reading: 25mA
